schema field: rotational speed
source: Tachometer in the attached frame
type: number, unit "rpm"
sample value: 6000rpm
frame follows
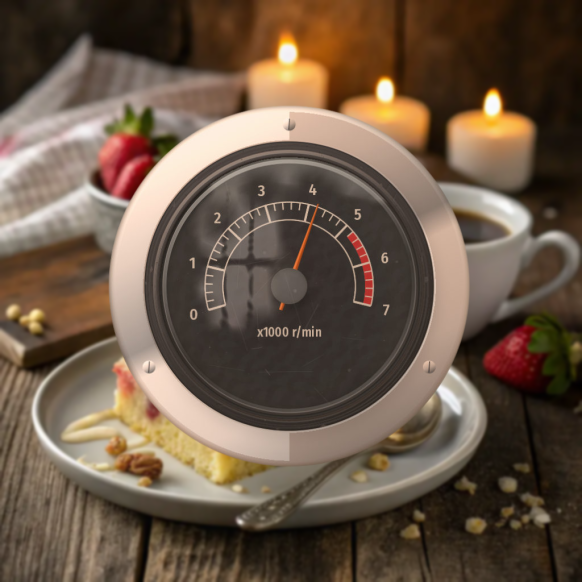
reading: 4200rpm
